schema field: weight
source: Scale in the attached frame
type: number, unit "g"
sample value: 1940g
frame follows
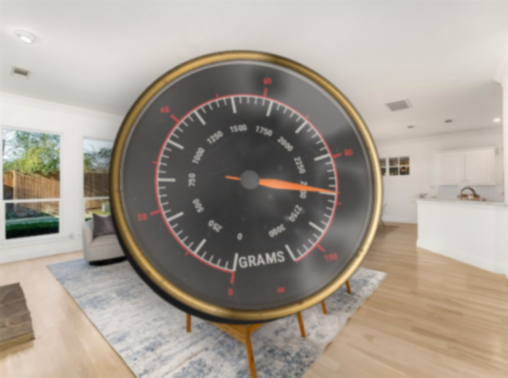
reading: 2500g
